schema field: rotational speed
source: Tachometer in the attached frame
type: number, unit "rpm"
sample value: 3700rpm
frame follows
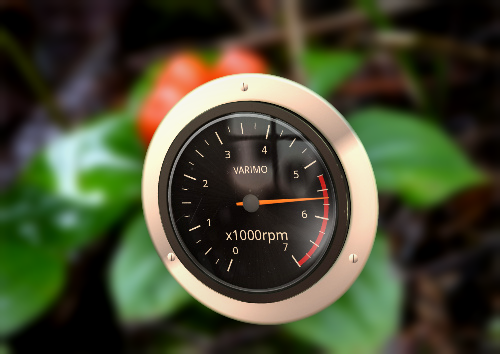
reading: 5625rpm
